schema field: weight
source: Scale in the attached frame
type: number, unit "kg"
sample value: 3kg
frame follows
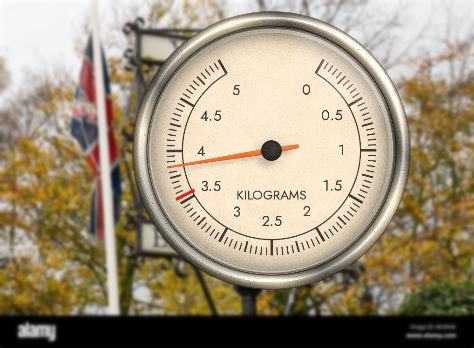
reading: 3.85kg
